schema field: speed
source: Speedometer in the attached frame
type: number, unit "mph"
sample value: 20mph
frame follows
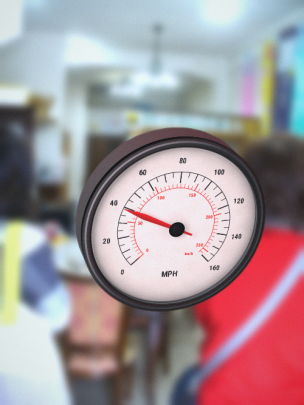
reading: 40mph
